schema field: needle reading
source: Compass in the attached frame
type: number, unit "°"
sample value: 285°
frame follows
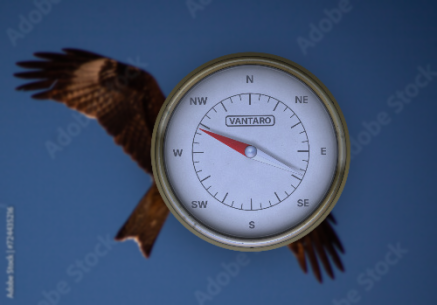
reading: 295°
